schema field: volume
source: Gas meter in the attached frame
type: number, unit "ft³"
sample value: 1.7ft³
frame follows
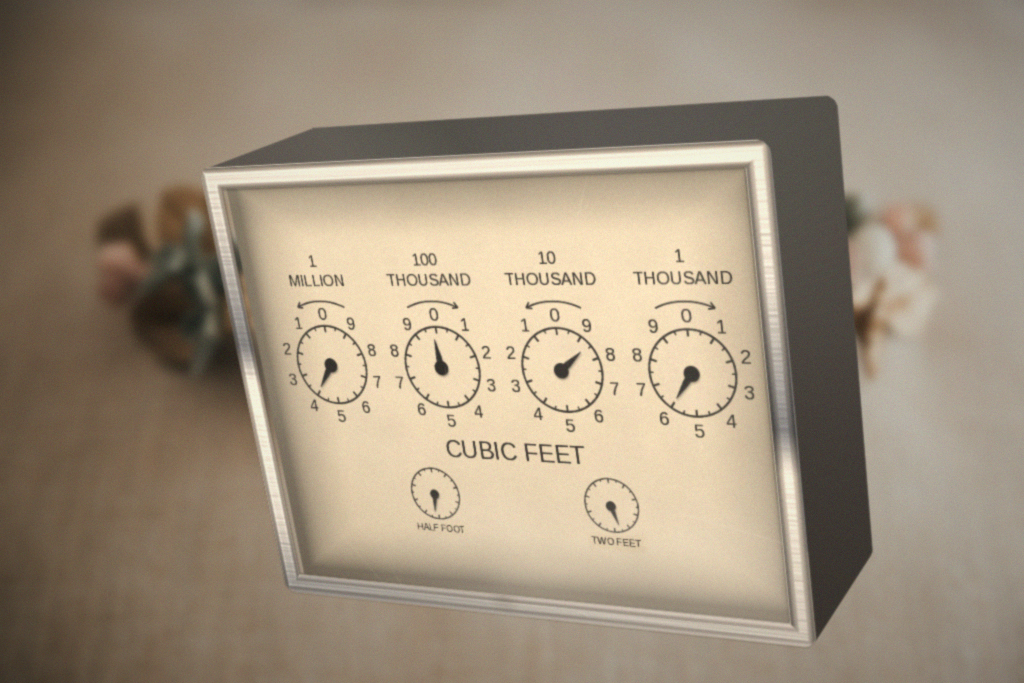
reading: 398600ft³
